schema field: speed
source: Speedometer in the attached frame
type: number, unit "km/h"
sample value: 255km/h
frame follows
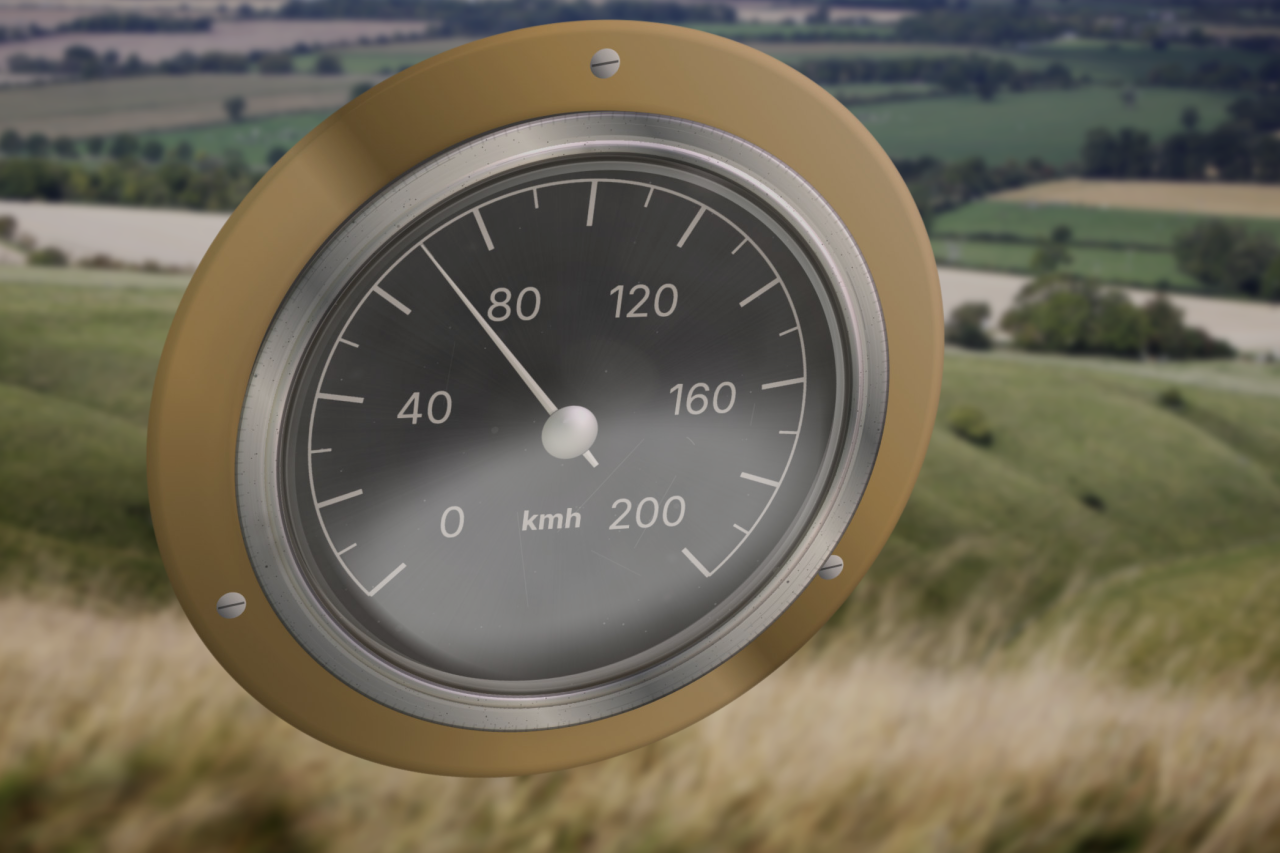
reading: 70km/h
